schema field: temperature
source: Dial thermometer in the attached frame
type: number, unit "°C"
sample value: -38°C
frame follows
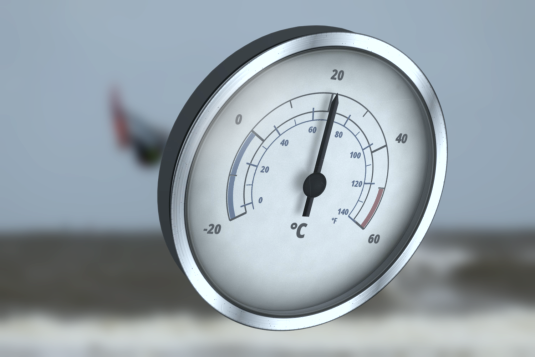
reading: 20°C
